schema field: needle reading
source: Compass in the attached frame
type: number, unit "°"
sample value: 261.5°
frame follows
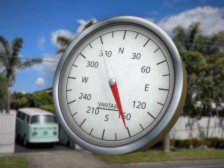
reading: 150°
